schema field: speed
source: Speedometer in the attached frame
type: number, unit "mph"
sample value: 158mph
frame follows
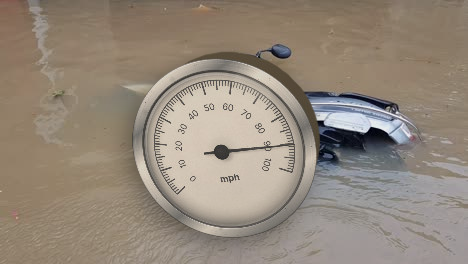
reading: 90mph
